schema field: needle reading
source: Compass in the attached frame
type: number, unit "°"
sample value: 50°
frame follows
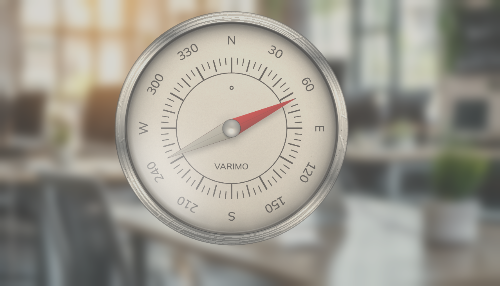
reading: 65°
